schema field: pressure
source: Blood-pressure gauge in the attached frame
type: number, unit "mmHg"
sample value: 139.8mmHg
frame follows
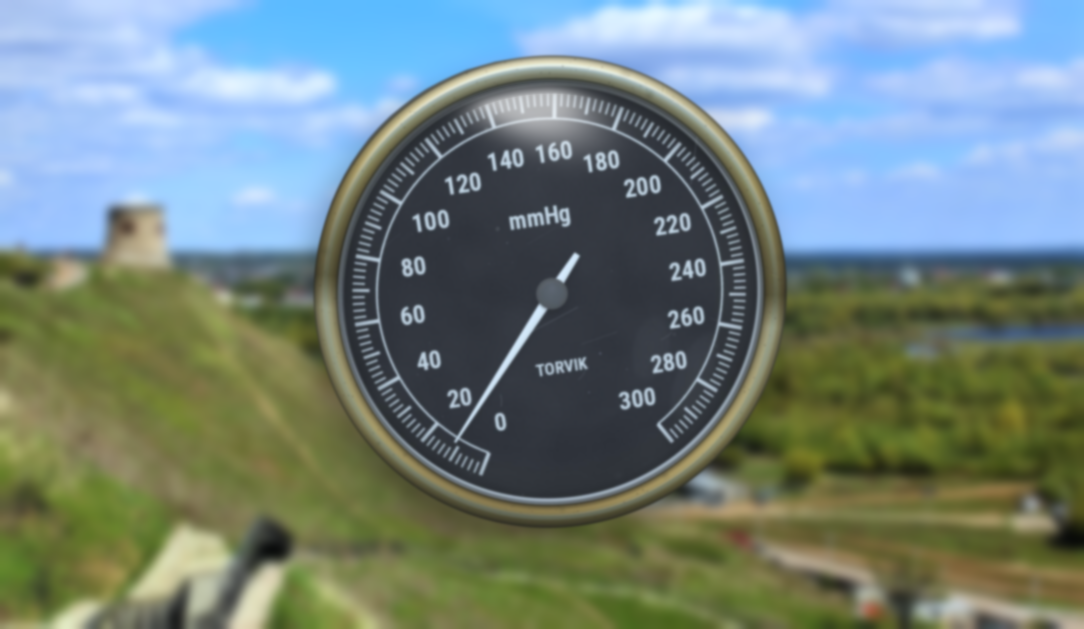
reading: 12mmHg
